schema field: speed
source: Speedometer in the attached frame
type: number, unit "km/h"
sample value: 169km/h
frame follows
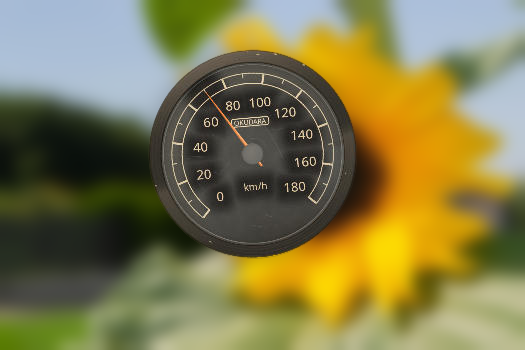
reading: 70km/h
